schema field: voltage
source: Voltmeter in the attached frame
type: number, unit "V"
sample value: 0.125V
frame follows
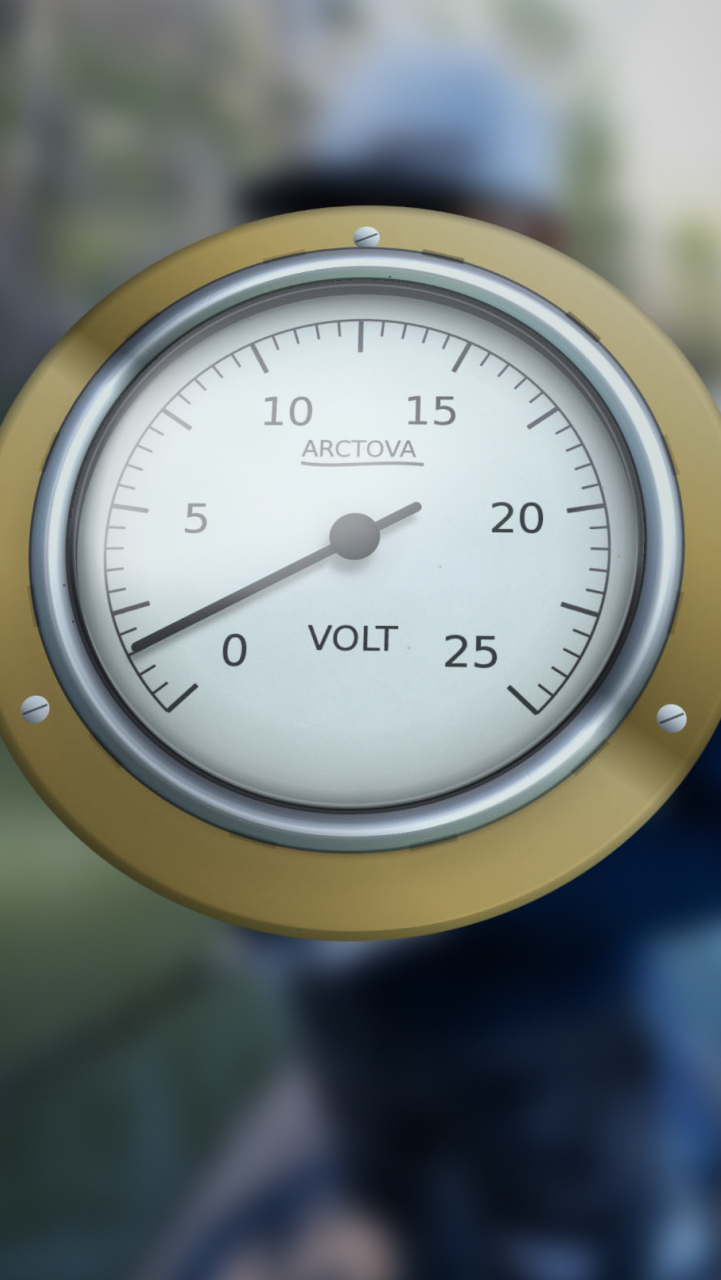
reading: 1.5V
